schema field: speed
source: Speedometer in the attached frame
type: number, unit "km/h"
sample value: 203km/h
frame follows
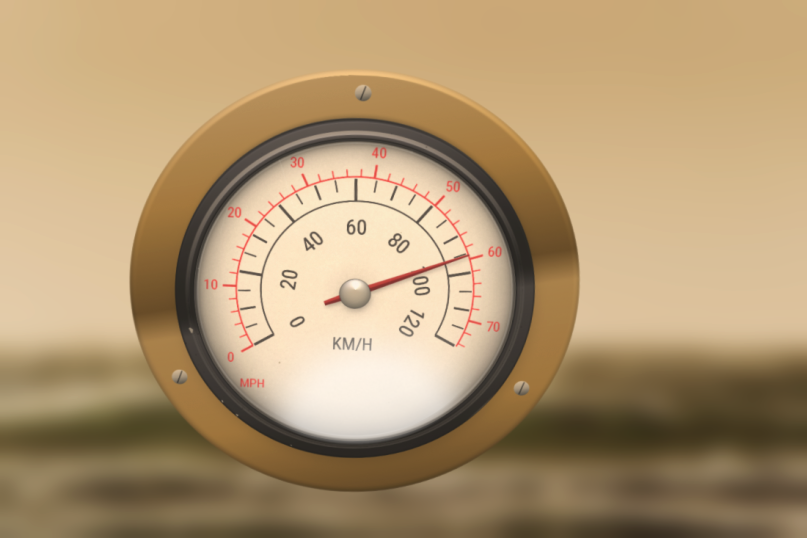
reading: 95km/h
